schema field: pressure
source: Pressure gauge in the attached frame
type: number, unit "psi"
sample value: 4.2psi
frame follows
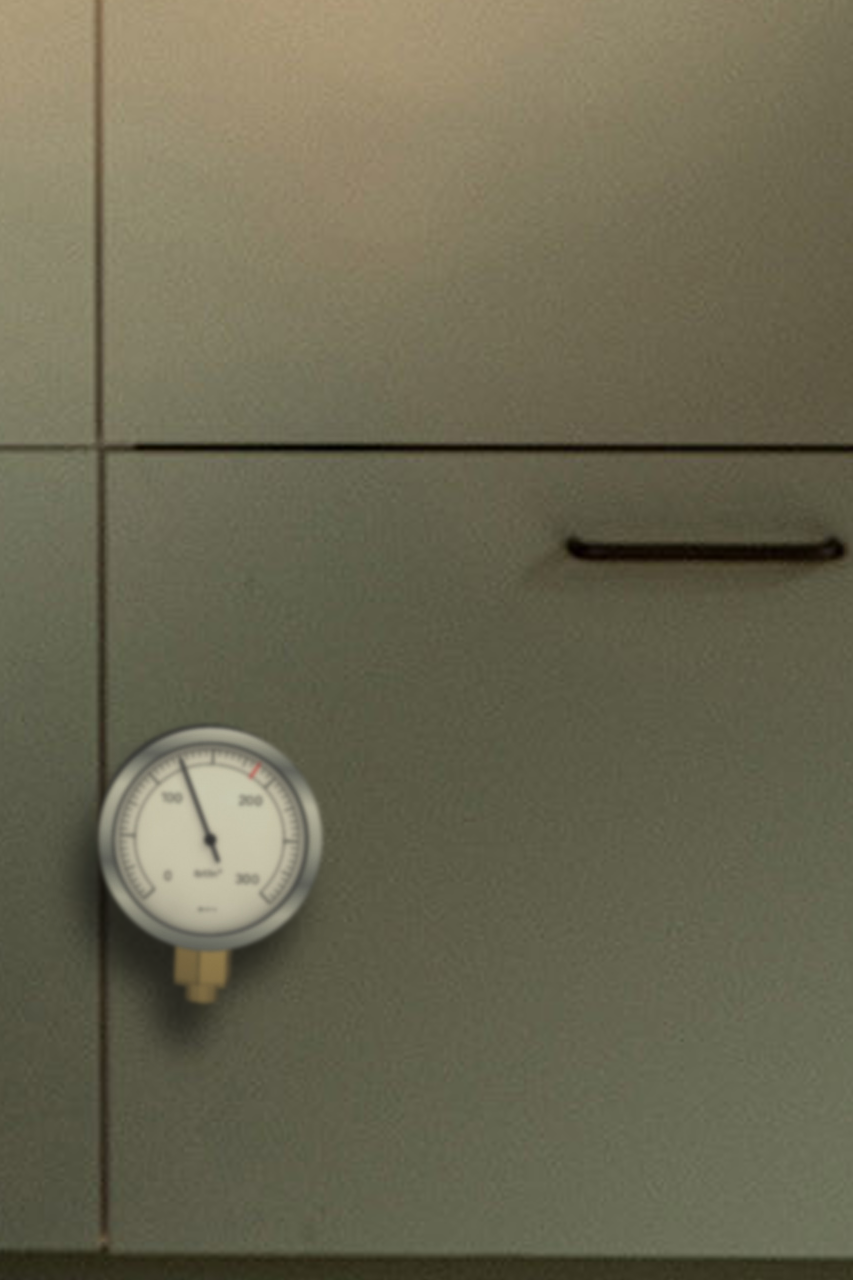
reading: 125psi
